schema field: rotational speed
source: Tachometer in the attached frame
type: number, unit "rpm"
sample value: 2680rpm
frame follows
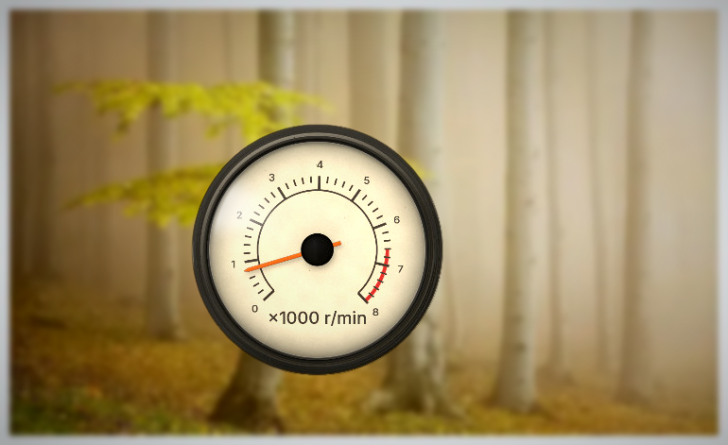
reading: 800rpm
